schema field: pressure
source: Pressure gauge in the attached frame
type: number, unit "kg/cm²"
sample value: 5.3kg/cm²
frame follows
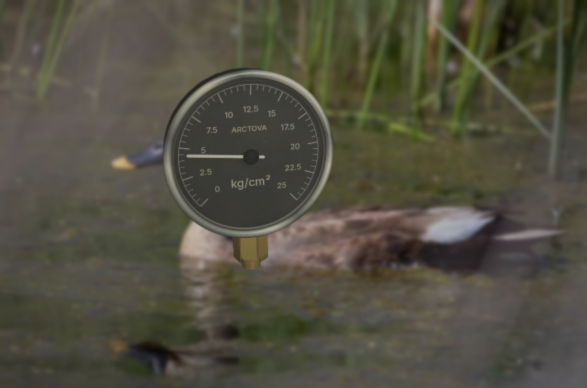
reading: 4.5kg/cm²
